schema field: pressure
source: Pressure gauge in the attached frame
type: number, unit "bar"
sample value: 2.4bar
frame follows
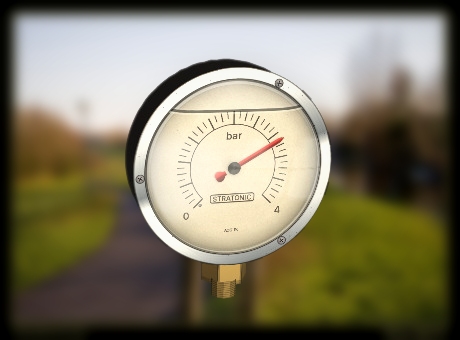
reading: 2.9bar
